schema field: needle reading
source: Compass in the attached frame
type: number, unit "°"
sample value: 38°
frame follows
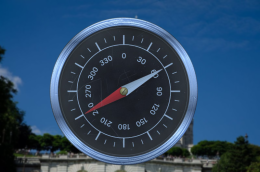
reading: 240°
